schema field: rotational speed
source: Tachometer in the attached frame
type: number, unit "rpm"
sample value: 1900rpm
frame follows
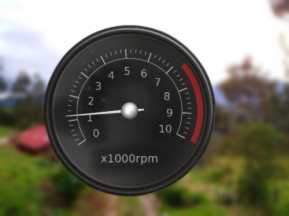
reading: 1200rpm
